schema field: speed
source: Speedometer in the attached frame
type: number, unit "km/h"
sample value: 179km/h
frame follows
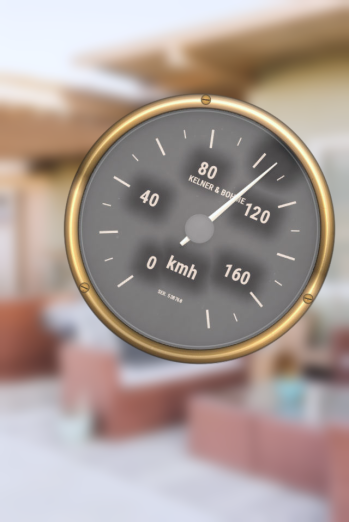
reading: 105km/h
